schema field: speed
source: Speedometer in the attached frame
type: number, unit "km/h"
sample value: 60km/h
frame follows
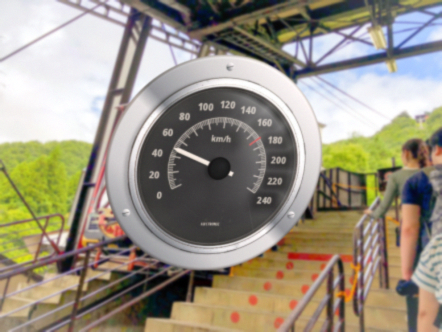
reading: 50km/h
